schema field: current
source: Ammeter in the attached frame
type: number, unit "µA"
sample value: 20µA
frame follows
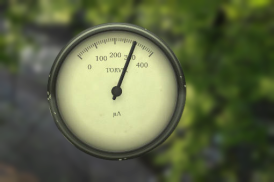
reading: 300µA
